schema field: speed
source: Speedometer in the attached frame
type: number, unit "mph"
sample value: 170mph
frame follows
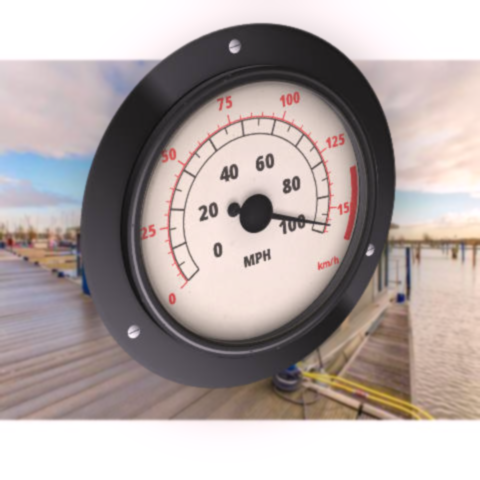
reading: 97.5mph
